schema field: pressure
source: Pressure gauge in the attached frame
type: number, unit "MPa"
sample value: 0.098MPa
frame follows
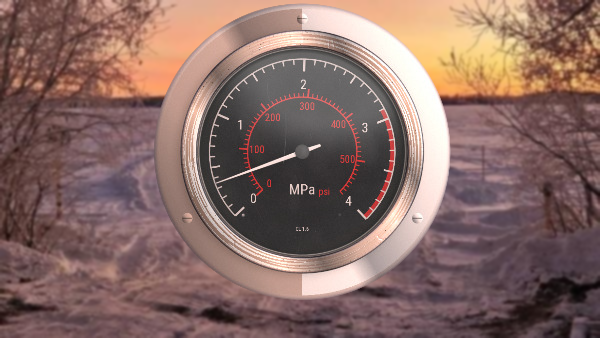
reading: 0.35MPa
